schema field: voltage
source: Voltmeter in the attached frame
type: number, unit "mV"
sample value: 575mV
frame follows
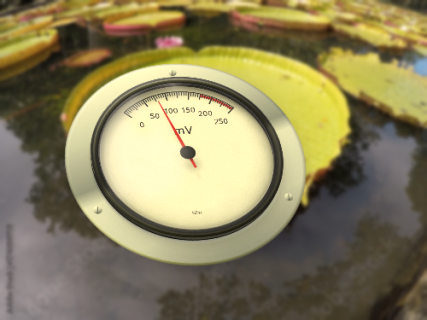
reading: 75mV
